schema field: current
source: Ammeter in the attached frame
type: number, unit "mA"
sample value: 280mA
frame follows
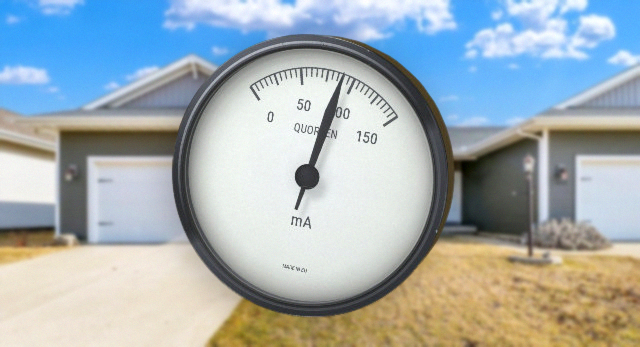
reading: 90mA
